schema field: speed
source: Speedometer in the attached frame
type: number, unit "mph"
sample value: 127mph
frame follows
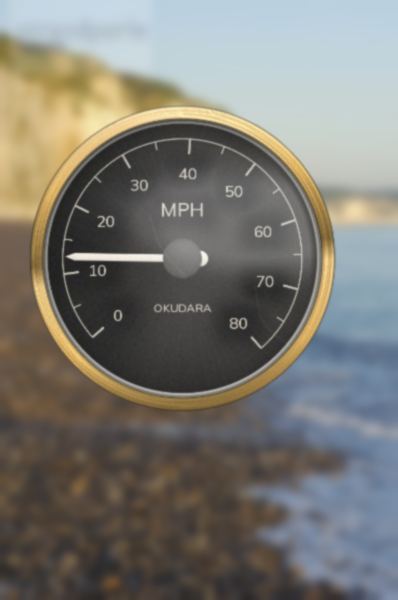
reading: 12.5mph
